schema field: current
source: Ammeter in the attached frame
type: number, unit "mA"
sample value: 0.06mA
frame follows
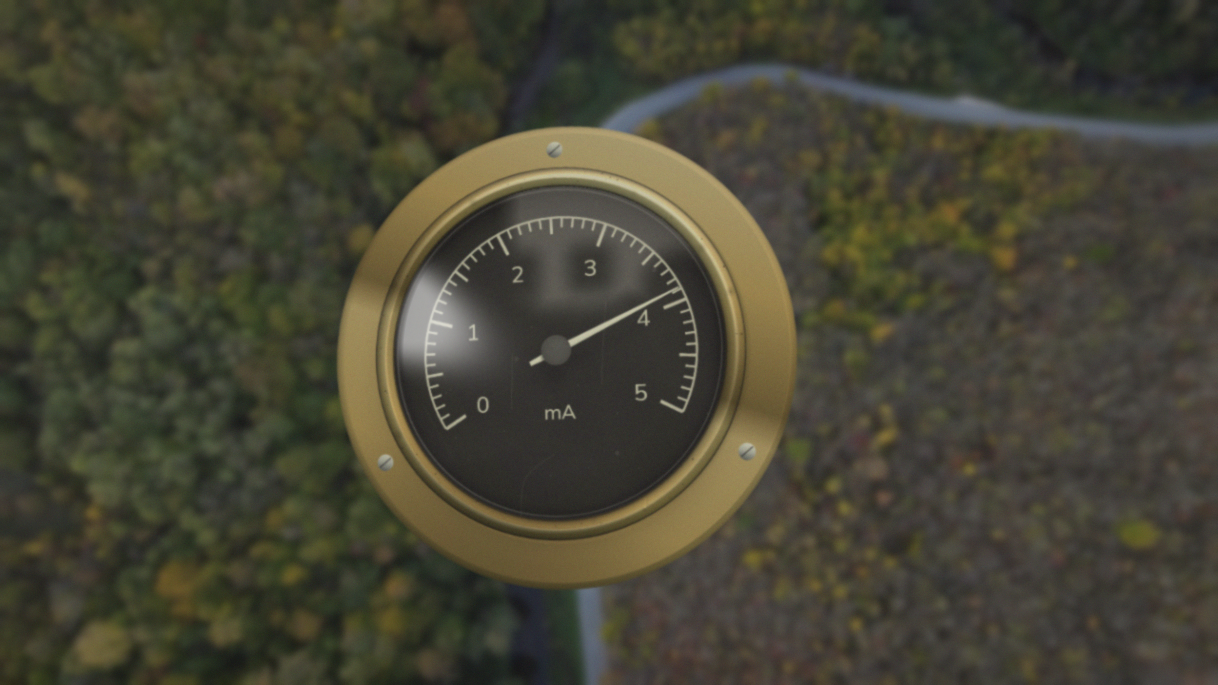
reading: 3.9mA
